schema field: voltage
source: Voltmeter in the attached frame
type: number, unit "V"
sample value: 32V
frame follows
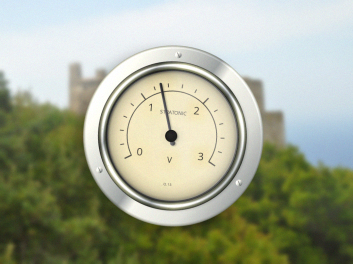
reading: 1.3V
